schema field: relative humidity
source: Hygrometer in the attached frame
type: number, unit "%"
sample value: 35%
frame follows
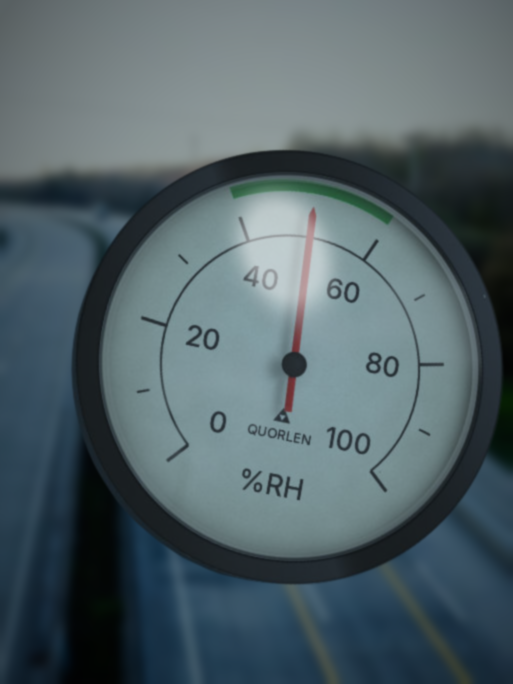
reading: 50%
